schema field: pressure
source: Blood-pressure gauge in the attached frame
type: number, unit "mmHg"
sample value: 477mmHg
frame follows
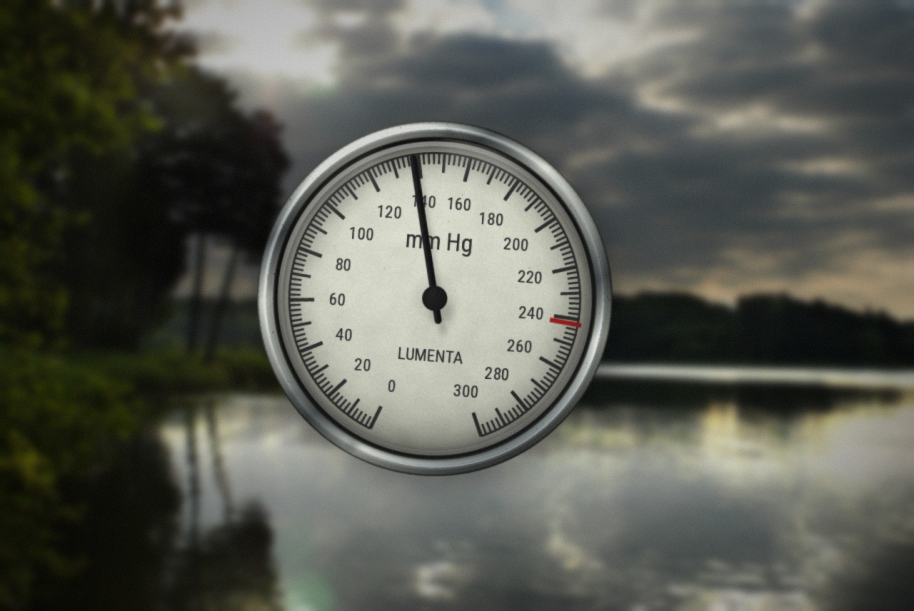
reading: 138mmHg
